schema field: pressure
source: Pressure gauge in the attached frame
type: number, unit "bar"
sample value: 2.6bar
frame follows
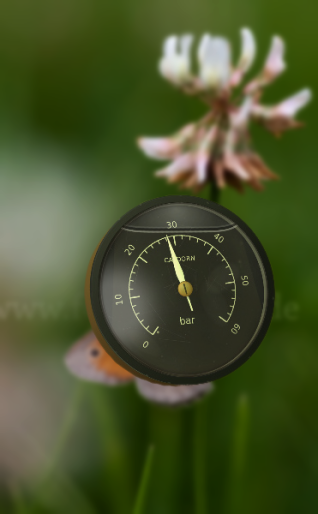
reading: 28bar
